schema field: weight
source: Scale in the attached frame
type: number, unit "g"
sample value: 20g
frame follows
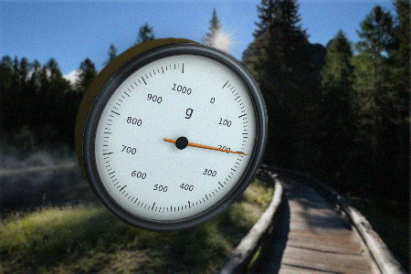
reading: 200g
